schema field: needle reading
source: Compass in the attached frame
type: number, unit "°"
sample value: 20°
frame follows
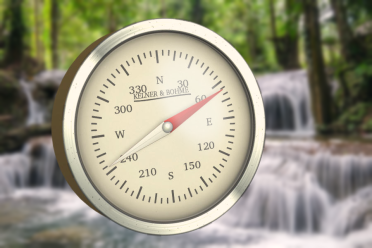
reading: 65°
